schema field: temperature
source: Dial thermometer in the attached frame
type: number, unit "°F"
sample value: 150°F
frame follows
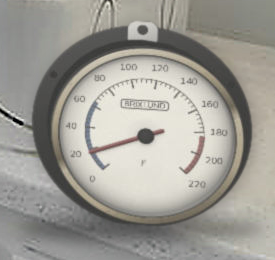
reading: 20°F
